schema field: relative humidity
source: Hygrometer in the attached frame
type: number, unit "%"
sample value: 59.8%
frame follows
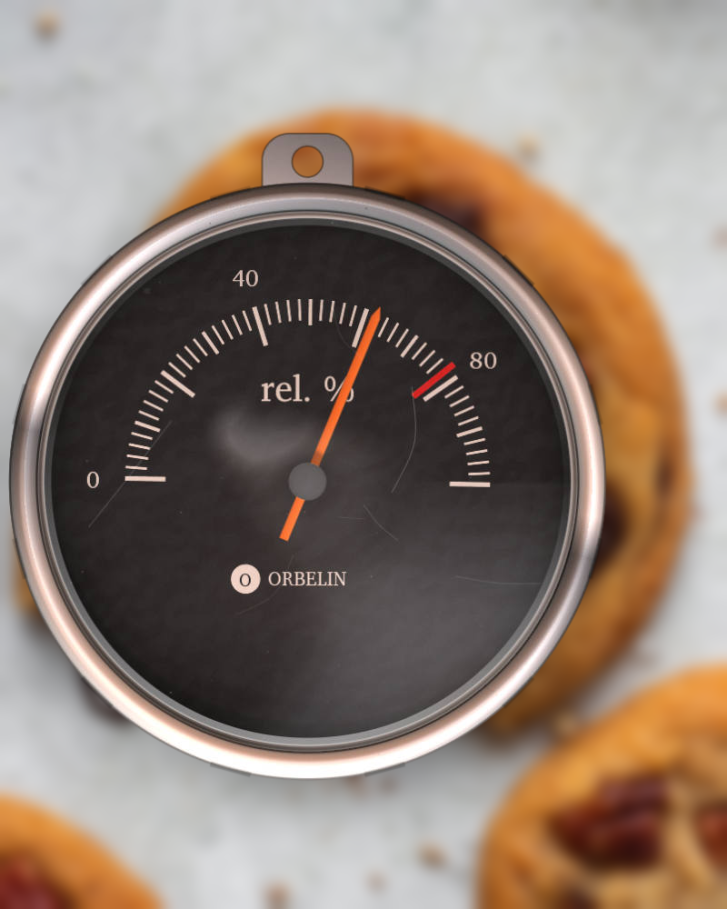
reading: 62%
